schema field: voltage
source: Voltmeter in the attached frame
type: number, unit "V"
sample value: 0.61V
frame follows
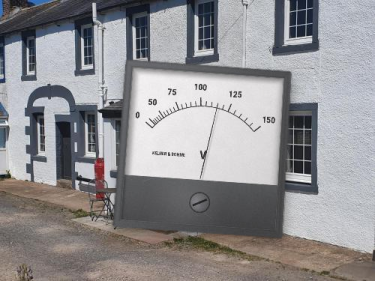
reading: 115V
